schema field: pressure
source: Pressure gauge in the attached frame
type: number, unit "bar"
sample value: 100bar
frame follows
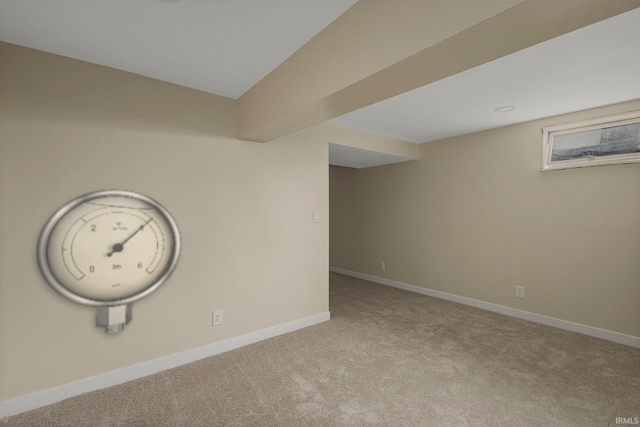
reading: 4bar
